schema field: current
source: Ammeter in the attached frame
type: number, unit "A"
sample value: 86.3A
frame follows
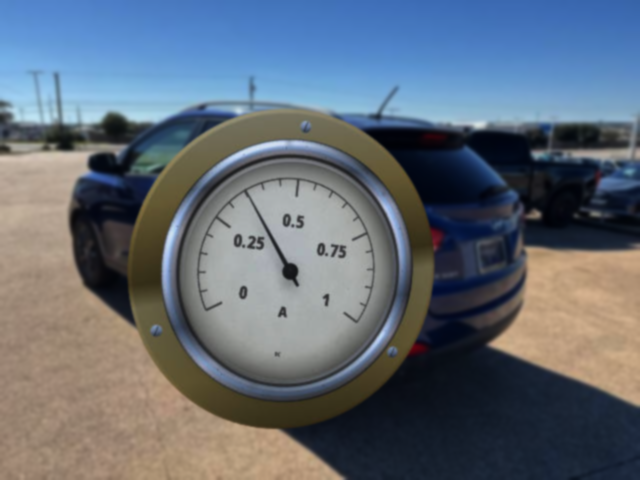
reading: 0.35A
